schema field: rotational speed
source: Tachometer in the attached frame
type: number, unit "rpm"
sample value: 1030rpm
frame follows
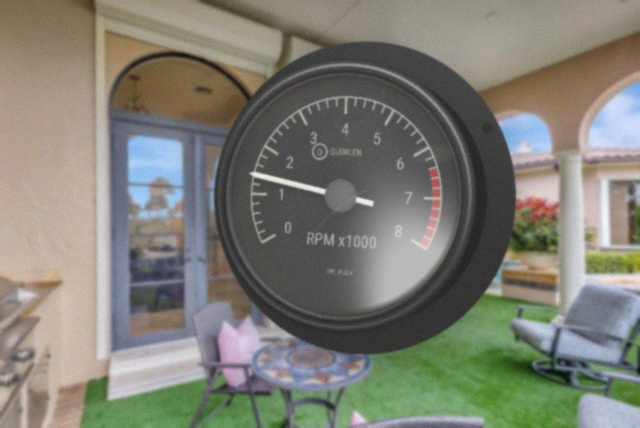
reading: 1400rpm
